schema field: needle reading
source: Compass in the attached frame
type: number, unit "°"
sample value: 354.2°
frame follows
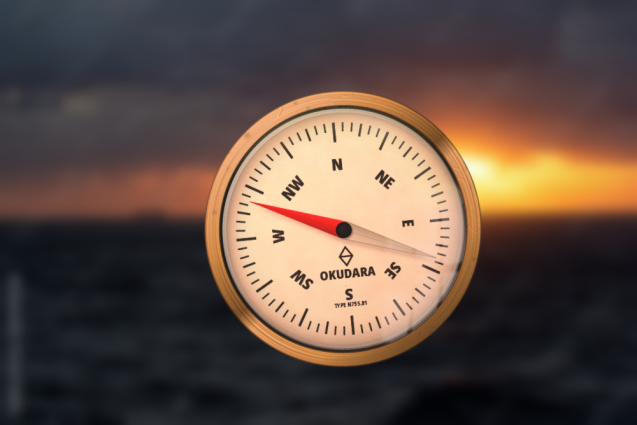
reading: 292.5°
